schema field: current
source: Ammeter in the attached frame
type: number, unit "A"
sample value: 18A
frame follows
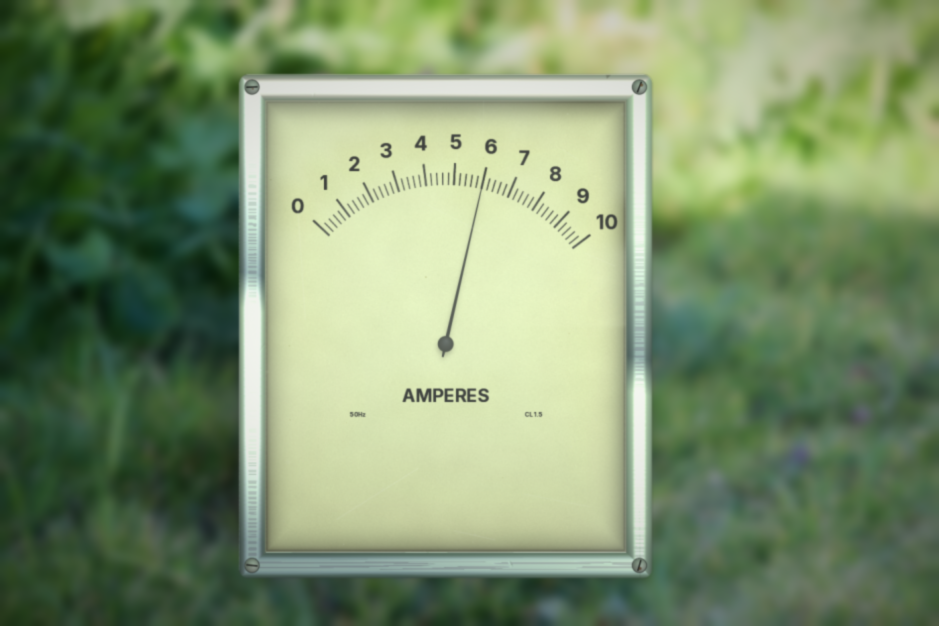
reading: 6A
